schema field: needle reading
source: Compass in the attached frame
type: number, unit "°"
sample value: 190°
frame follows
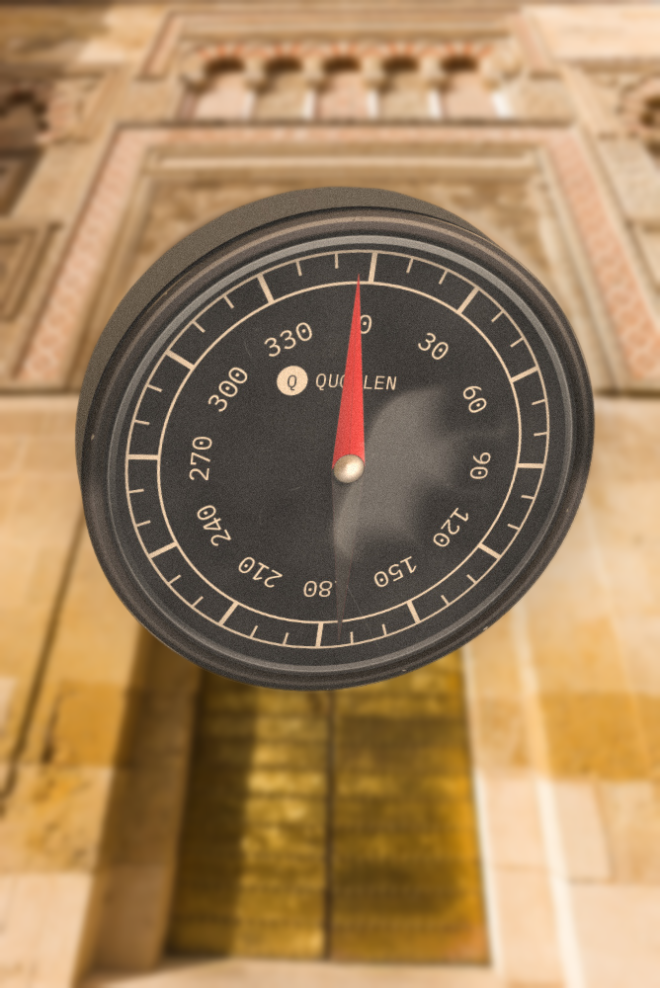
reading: 355°
